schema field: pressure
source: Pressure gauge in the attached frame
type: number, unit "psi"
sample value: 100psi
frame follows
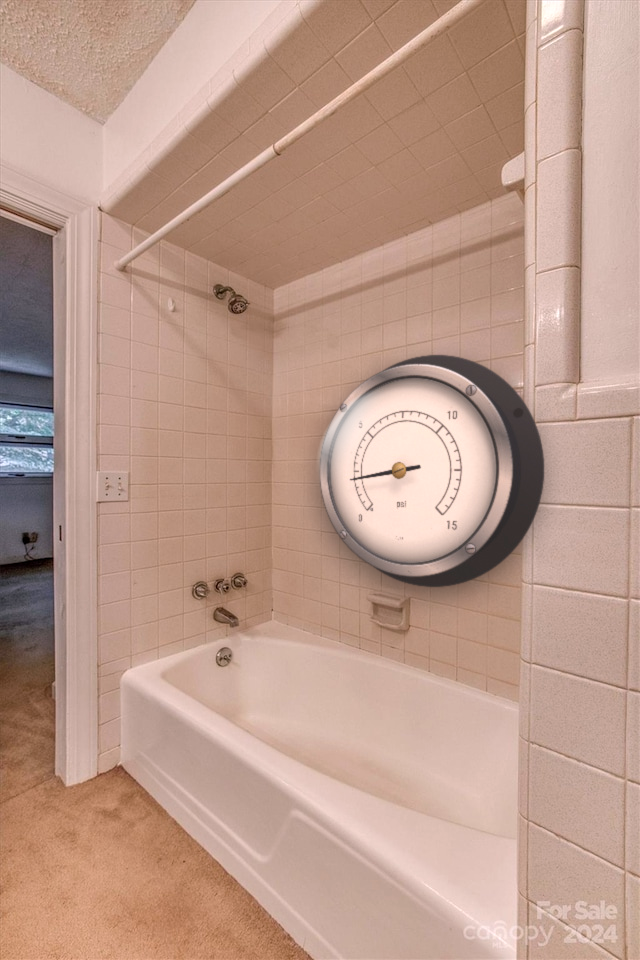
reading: 2psi
